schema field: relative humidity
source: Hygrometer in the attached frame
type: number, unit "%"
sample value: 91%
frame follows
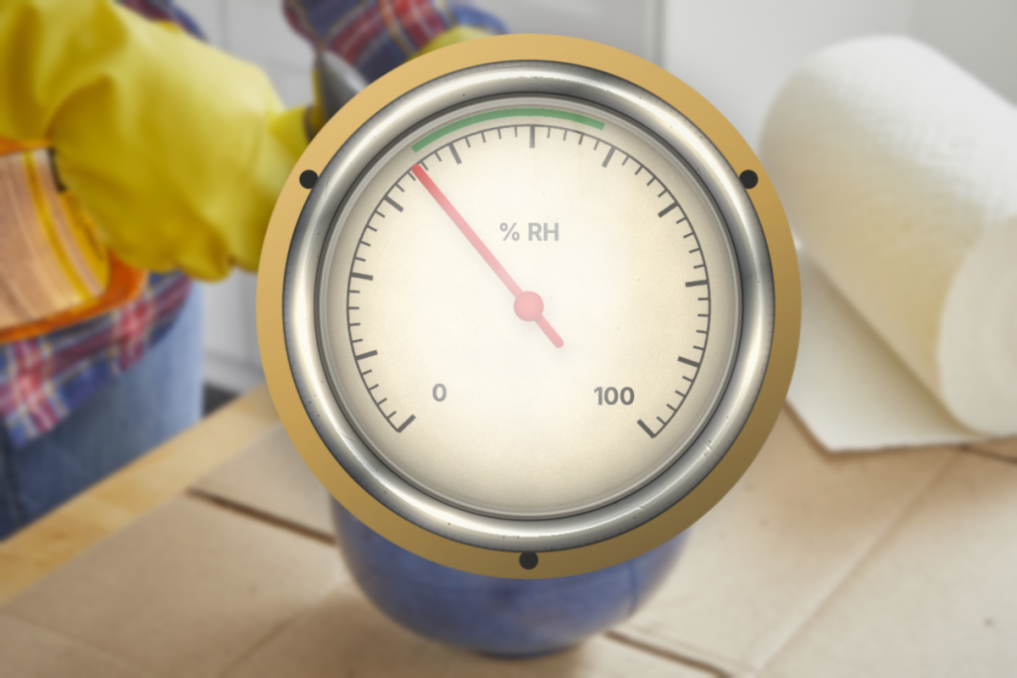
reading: 35%
